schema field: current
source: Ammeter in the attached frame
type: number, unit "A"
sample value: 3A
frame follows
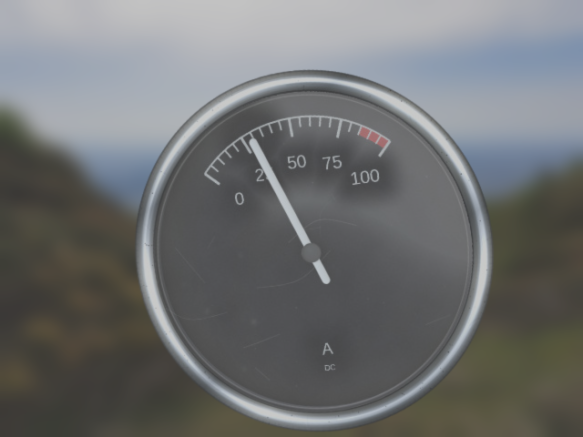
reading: 30A
